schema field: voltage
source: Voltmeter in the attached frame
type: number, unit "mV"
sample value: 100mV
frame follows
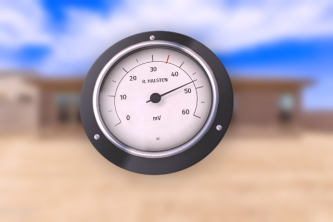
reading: 47.5mV
